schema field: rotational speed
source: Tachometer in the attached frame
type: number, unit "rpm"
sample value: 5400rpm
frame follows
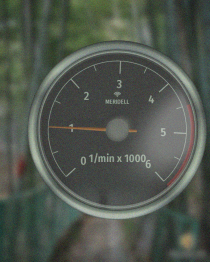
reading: 1000rpm
